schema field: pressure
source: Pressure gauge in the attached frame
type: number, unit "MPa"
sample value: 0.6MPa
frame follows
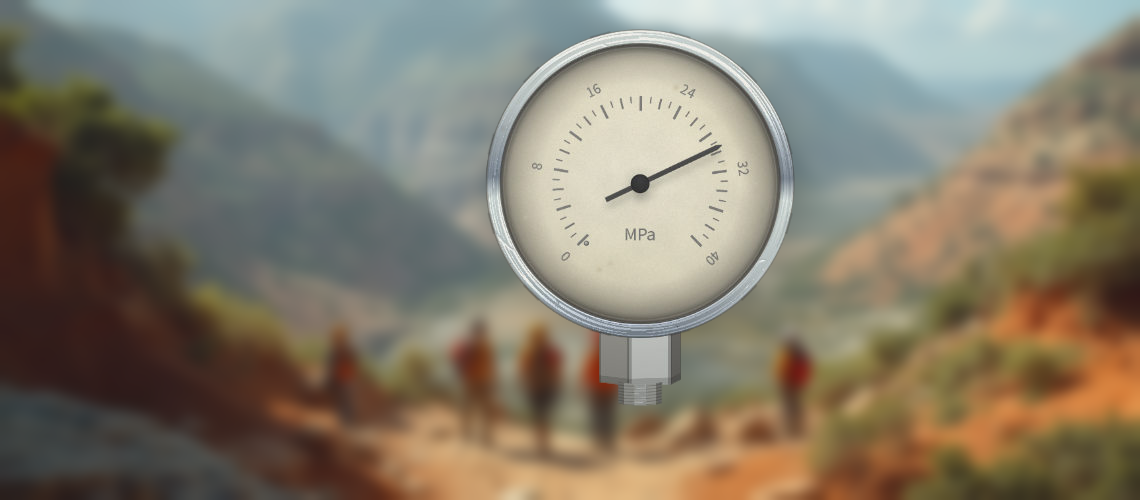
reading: 29.5MPa
